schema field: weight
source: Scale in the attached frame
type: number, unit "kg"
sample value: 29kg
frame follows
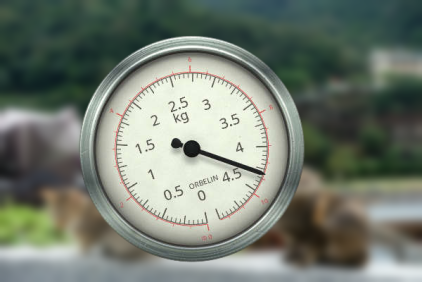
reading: 4.3kg
